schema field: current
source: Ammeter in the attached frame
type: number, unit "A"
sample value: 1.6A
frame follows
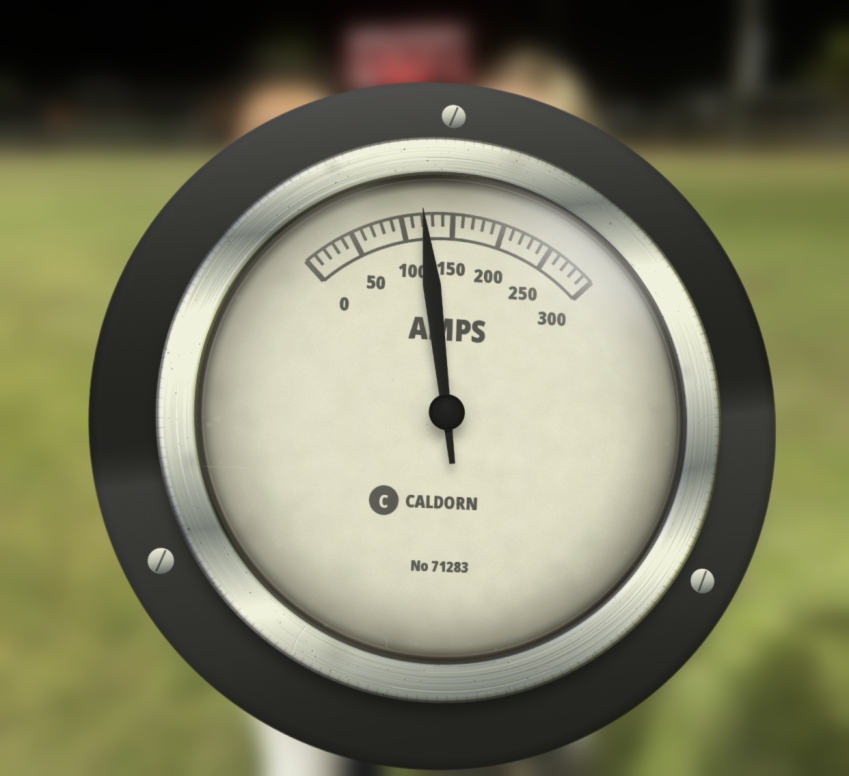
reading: 120A
